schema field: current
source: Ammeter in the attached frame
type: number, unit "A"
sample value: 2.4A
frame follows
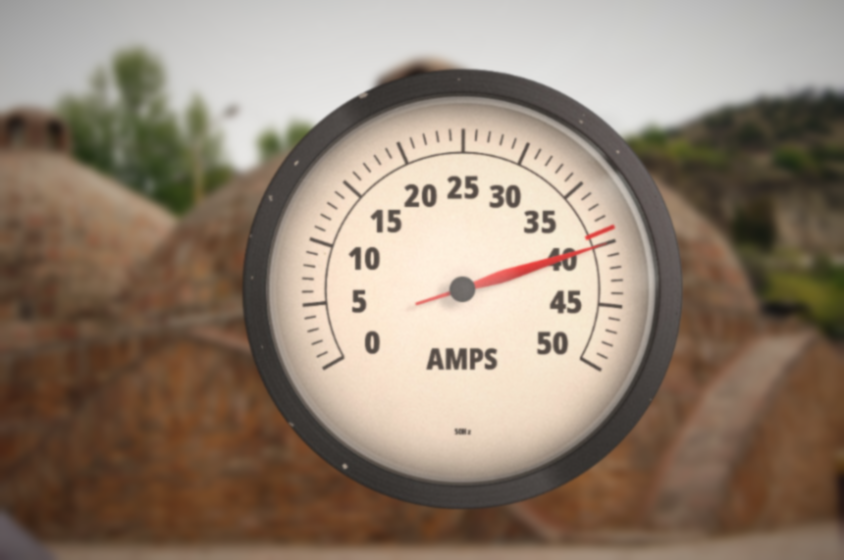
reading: 40A
